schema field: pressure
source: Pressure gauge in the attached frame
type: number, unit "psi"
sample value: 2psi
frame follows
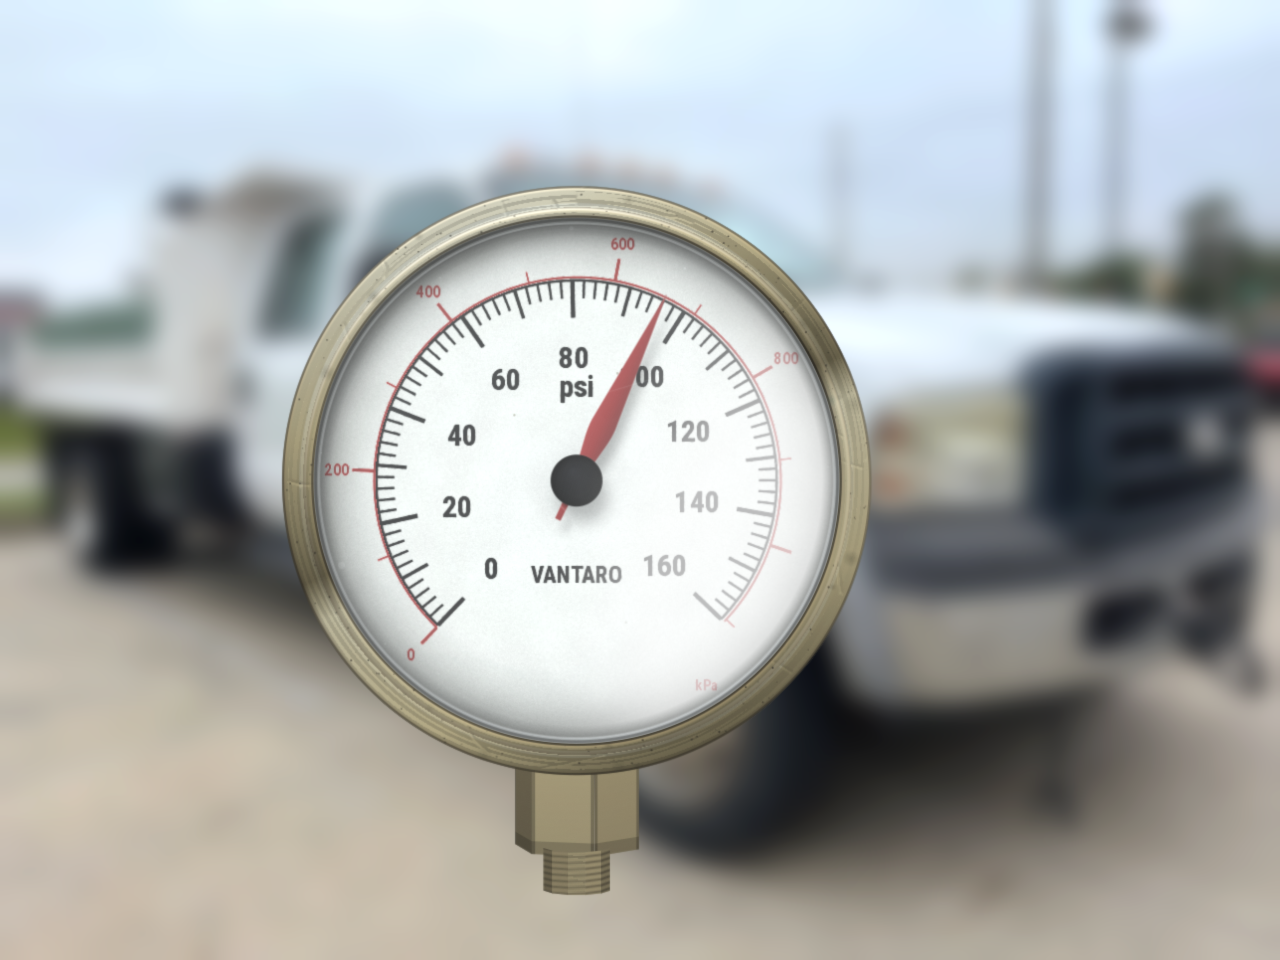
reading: 96psi
